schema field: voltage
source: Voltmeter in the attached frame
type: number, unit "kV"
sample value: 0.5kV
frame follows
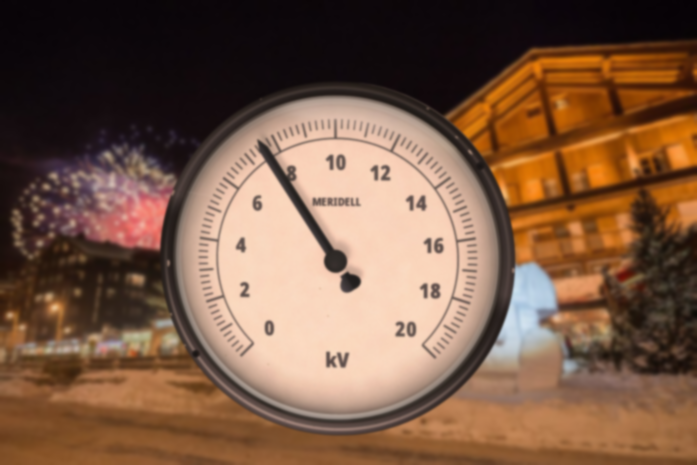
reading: 7.6kV
